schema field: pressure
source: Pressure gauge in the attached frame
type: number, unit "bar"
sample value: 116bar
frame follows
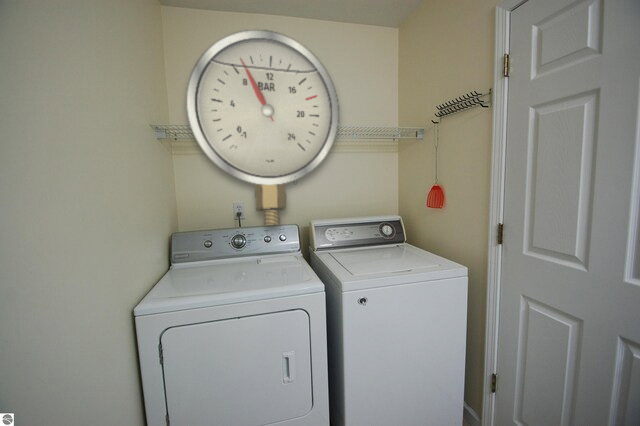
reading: 9bar
